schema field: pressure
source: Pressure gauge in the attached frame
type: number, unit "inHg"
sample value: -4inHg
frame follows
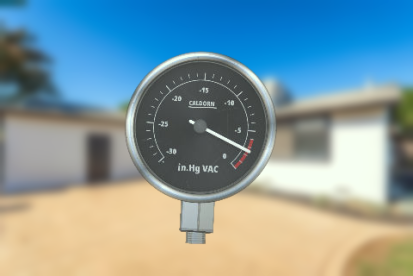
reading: -2.5inHg
